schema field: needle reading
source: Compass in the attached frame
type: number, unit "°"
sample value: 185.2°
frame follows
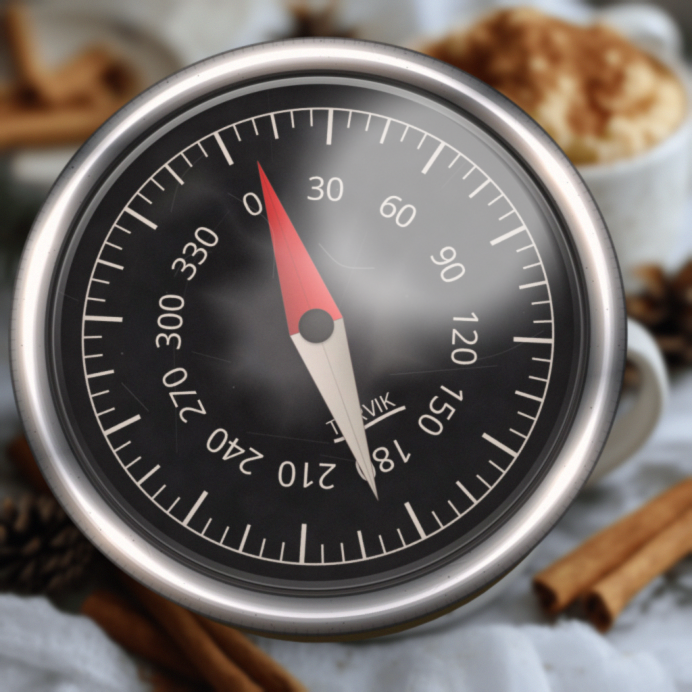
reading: 7.5°
